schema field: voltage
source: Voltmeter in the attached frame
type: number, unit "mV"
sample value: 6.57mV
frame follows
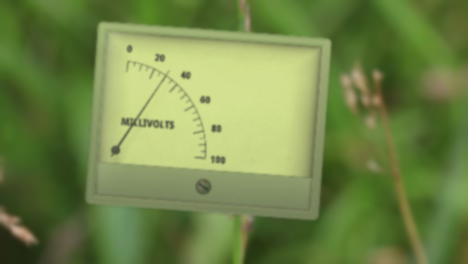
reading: 30mV
